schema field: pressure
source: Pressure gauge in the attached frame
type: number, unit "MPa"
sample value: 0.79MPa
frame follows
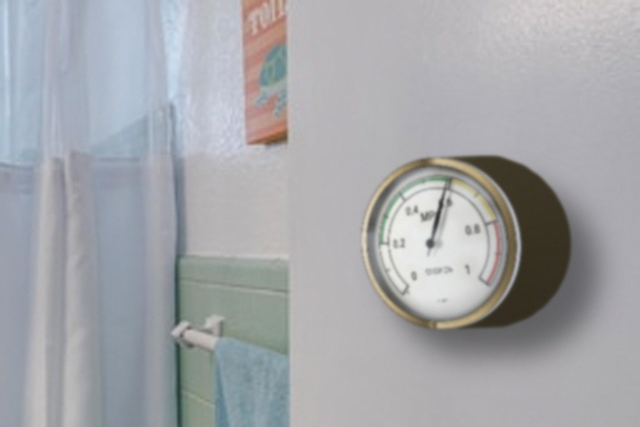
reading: 0.6MPa
